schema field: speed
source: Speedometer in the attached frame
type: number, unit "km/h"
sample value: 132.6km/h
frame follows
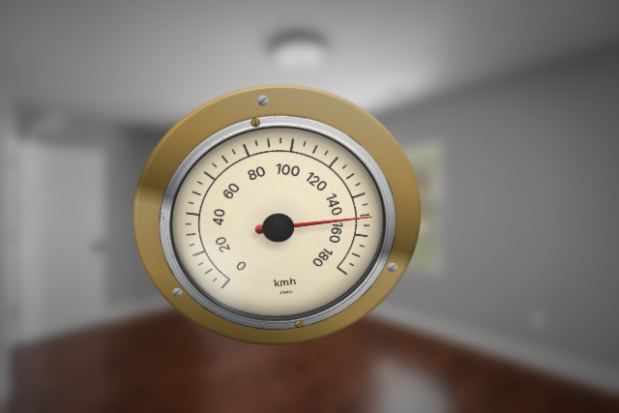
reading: 150km/h
